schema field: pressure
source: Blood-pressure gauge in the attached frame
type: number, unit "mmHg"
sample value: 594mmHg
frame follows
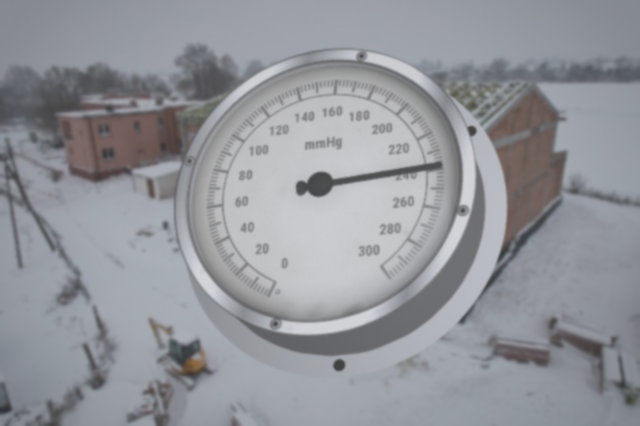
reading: 240mmHg
